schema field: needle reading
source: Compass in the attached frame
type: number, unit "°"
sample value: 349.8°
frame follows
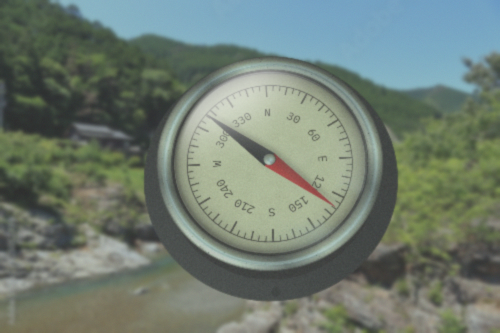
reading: 130°
